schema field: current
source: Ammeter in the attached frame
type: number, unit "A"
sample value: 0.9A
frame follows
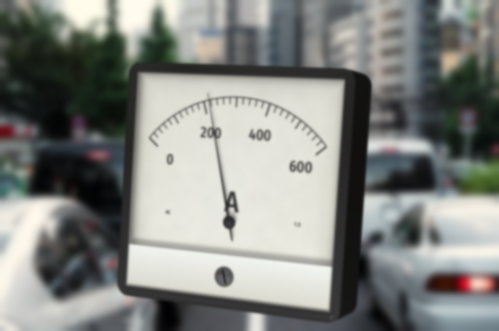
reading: 220A
